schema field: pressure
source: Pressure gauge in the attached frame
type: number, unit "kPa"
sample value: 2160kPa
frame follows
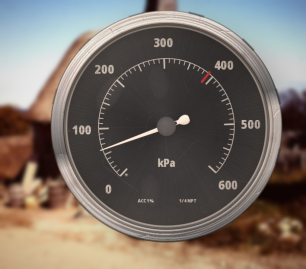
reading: 60kPa
